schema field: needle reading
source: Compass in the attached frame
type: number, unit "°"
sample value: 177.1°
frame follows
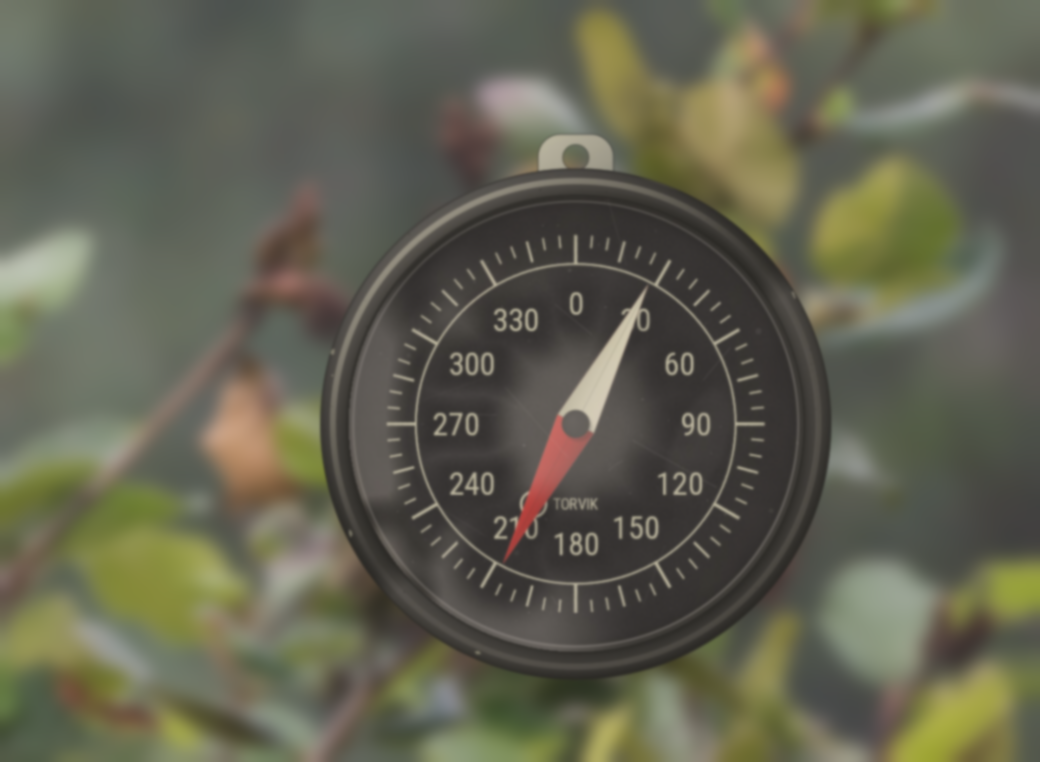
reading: 207.5°
